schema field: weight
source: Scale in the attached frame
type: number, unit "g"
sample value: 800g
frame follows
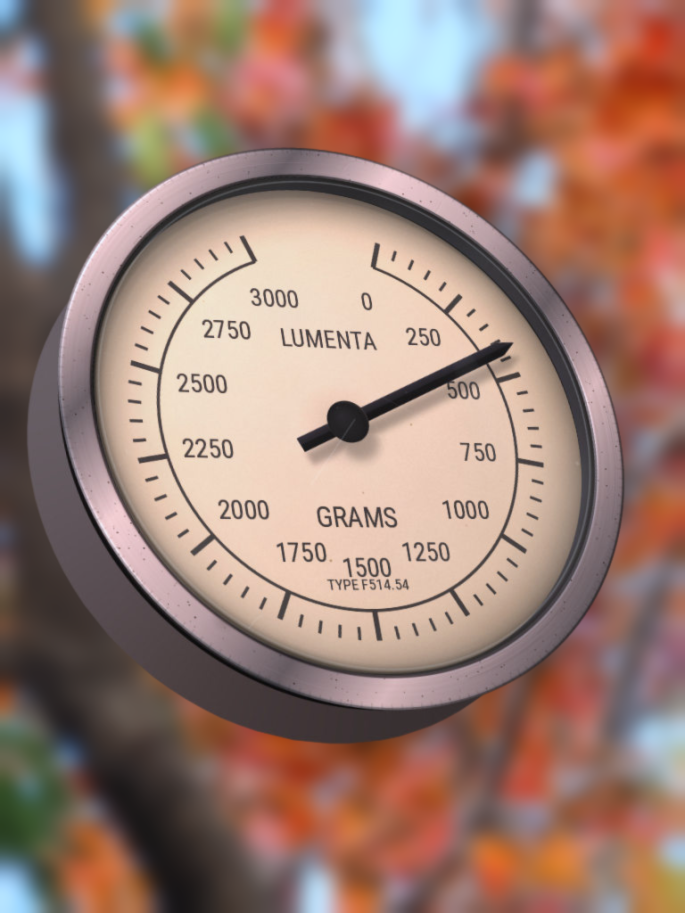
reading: 425g
